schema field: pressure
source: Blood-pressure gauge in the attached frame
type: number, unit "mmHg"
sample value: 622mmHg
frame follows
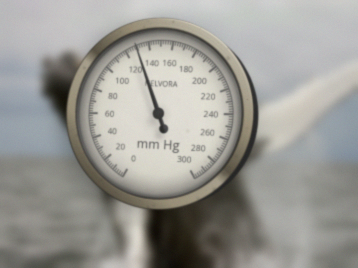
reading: 130mmHg
